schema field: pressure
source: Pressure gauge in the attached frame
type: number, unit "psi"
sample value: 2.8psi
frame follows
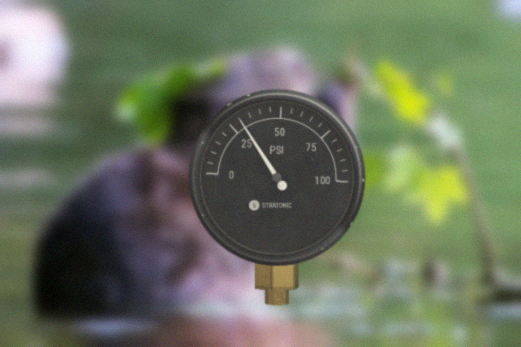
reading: 30psi
